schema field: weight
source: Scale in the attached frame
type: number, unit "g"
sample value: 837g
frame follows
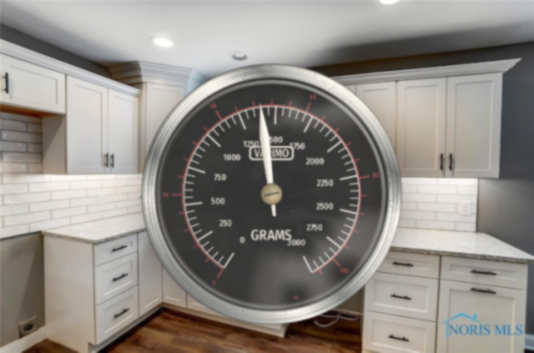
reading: 1400g
